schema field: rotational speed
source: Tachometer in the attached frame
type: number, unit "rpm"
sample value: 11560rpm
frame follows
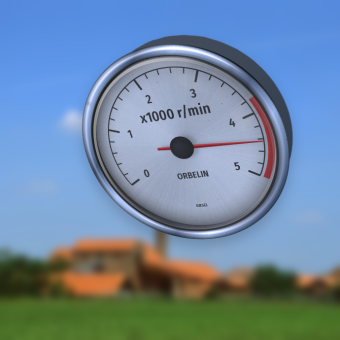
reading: 4400rpm
